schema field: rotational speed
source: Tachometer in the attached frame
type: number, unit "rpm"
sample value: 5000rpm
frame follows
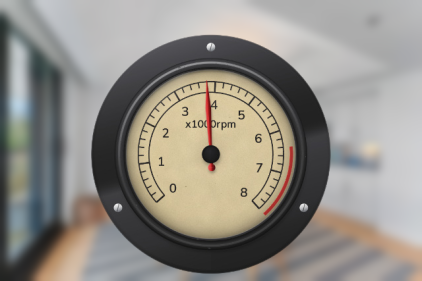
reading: 3800rpm
